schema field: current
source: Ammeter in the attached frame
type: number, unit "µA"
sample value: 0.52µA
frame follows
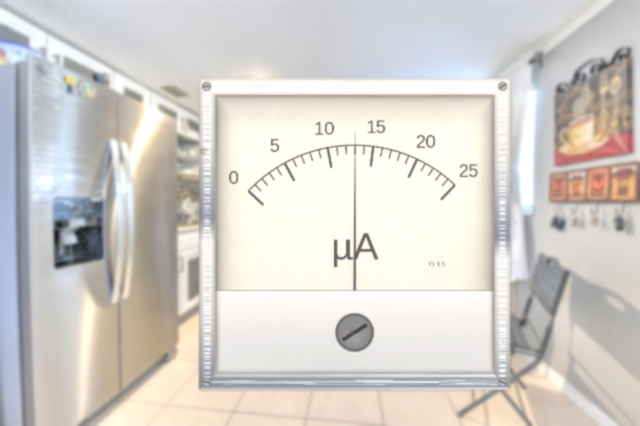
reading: 13µA
